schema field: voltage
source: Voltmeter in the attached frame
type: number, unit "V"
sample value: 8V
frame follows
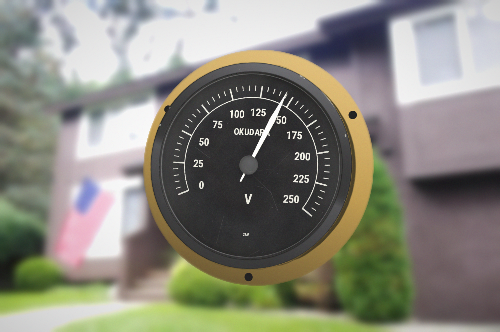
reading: 145V
